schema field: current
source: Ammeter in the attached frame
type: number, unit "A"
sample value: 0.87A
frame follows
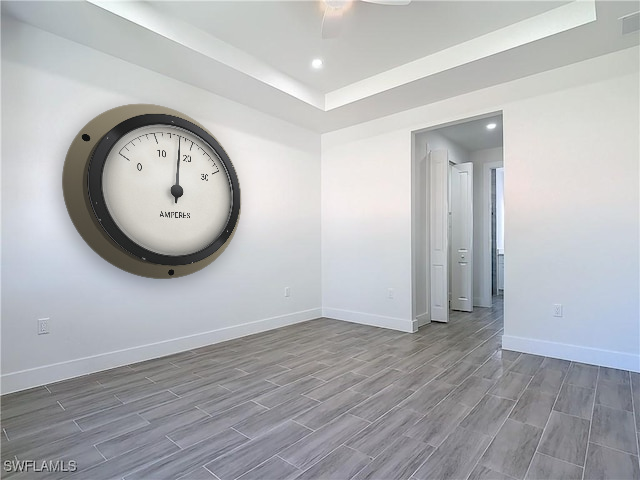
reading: 16A
